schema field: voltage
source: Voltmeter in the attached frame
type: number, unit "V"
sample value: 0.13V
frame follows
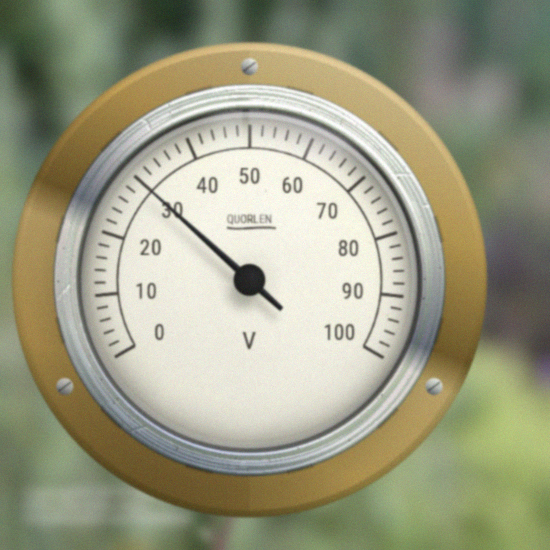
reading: 30V
